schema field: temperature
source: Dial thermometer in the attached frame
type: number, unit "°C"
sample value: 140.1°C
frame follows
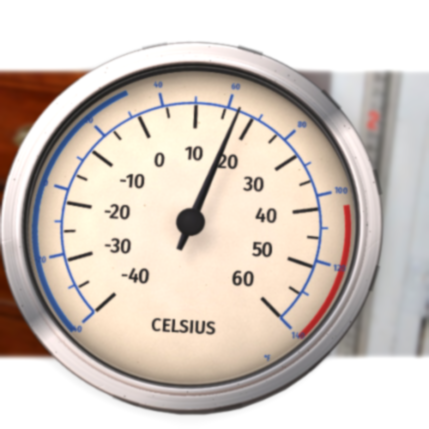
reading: 17.5°C
